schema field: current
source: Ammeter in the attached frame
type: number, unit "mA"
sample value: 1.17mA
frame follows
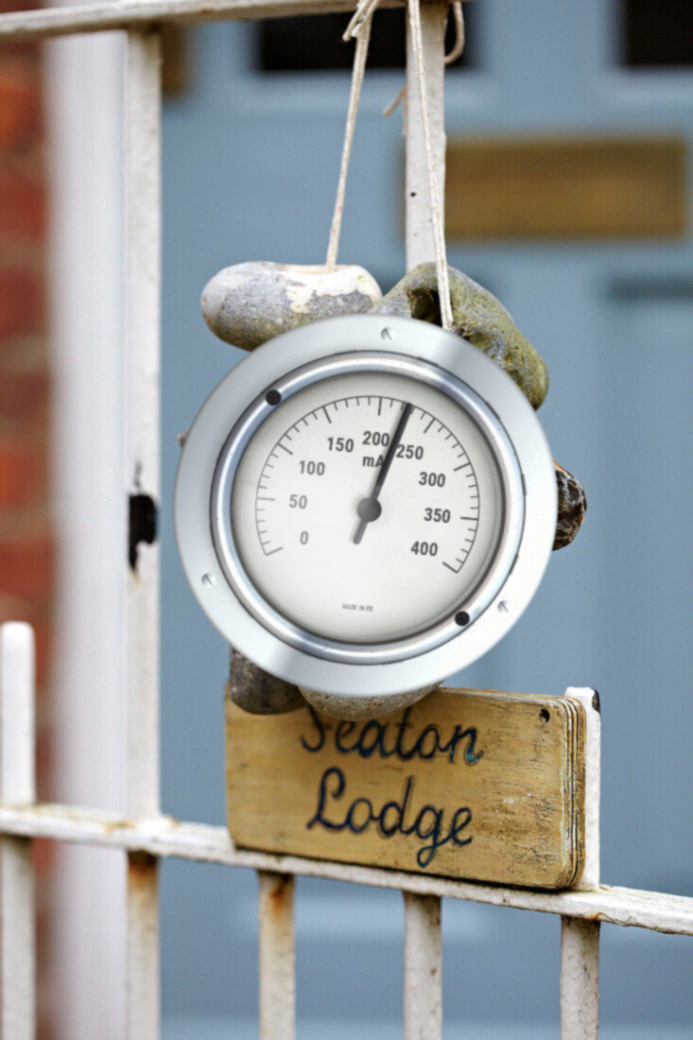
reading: 225mA
